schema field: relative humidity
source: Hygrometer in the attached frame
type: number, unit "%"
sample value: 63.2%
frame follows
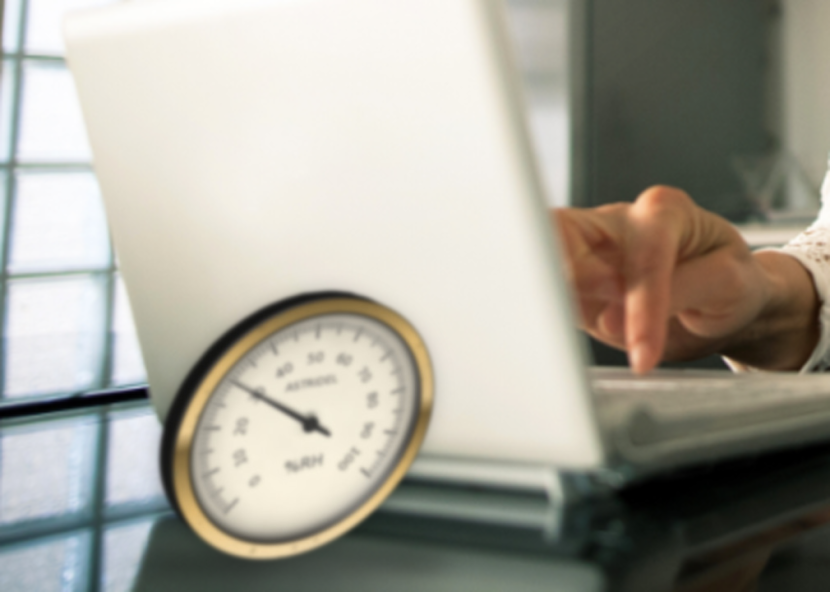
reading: 30%
